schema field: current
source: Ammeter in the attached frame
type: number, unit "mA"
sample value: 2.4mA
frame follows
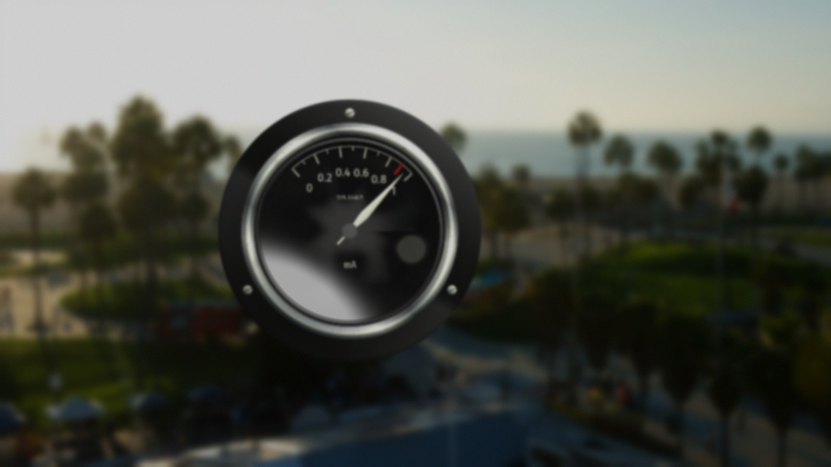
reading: 0.95mA
